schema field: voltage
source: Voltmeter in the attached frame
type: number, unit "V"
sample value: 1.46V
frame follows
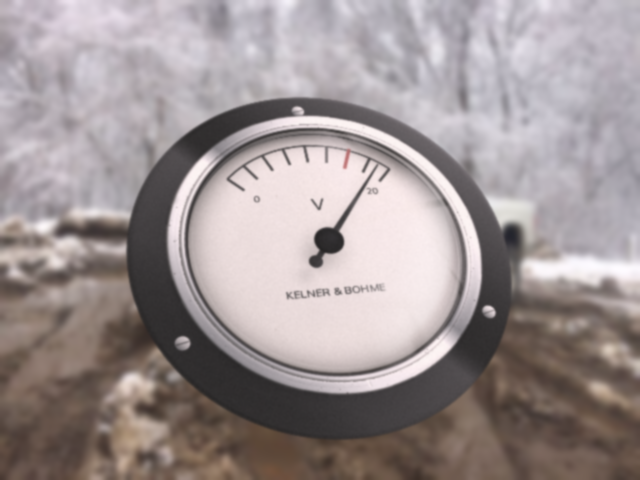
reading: 18.75V
